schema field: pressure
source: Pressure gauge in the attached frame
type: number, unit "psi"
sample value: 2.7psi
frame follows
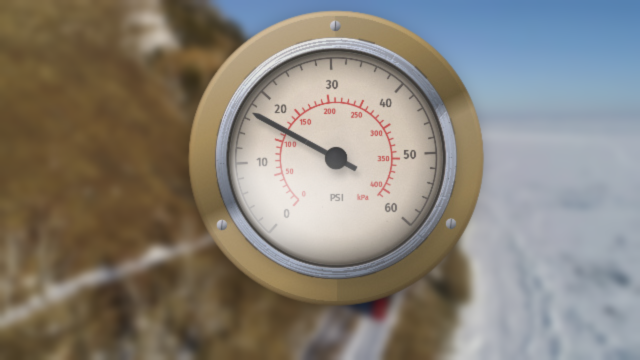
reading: 17psi
